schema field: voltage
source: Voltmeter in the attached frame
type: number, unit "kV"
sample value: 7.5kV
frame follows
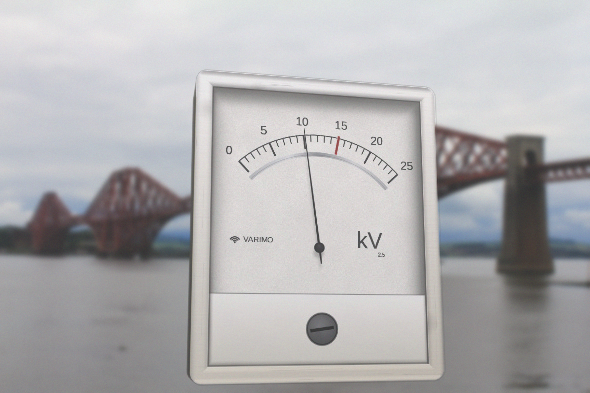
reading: 10kV
